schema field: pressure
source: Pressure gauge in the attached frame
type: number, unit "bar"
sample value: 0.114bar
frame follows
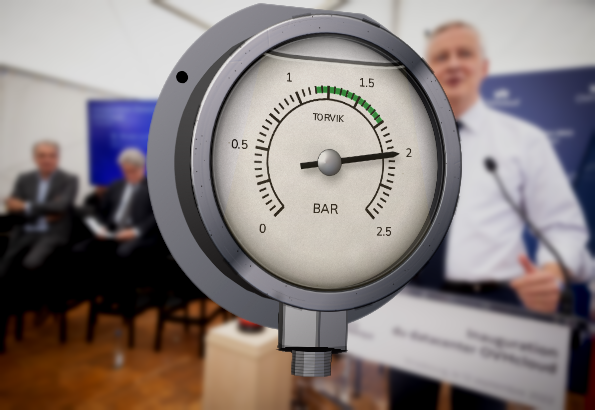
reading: 2bar
